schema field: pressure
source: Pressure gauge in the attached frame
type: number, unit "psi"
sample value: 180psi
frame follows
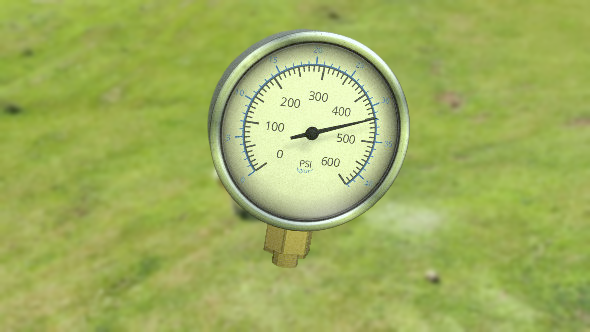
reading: 450psi
